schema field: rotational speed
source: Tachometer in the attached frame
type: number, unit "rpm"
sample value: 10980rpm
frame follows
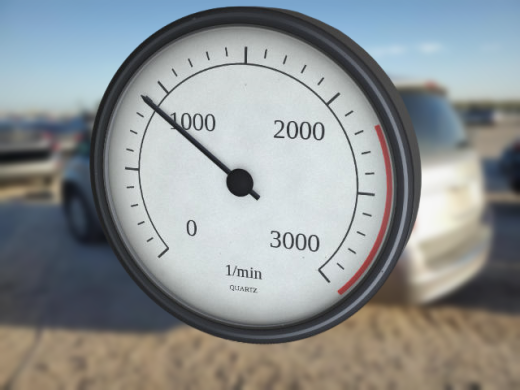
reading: 900rpm
